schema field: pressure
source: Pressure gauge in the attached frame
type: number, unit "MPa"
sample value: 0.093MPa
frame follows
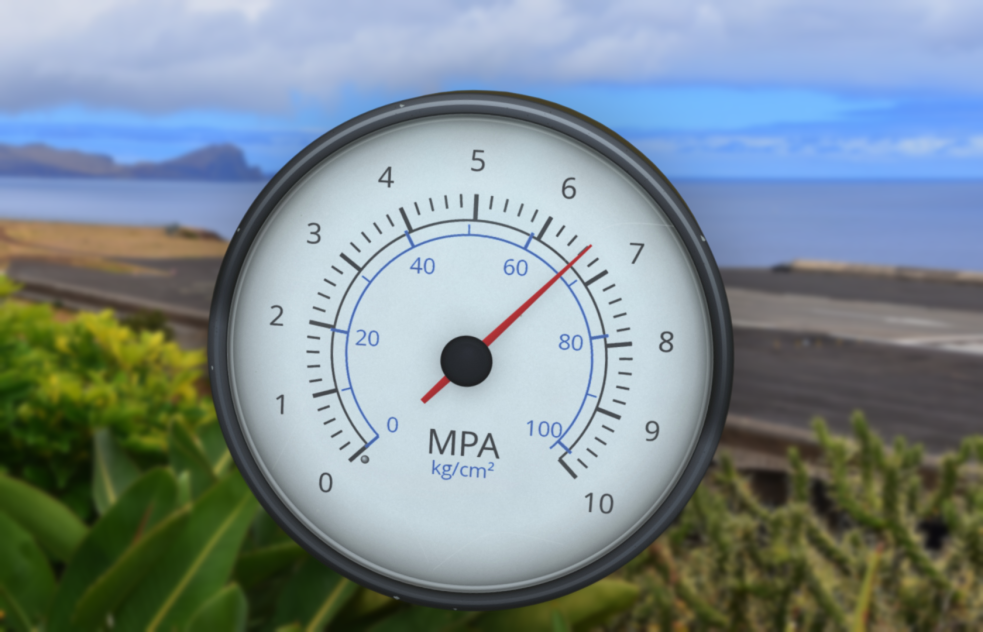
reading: 6.6MPa
